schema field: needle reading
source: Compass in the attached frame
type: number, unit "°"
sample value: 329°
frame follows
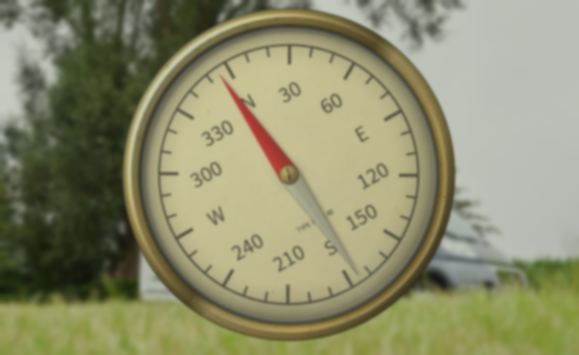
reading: 355°
